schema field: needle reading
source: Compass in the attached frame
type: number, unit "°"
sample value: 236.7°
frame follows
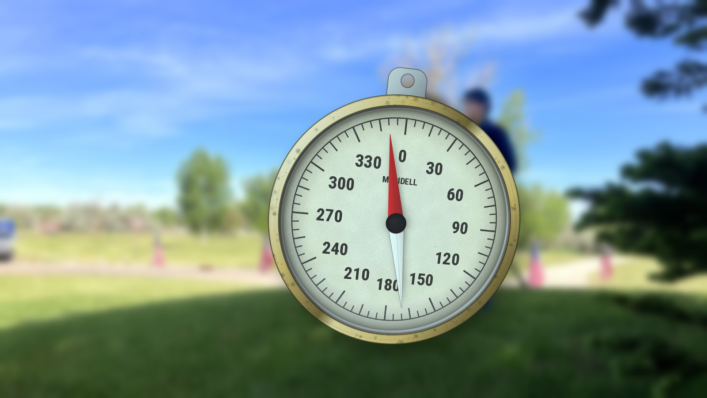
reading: 350°
